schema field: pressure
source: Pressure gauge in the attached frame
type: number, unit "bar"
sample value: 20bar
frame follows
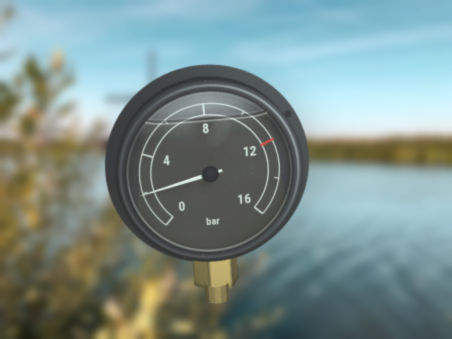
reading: 2bar
